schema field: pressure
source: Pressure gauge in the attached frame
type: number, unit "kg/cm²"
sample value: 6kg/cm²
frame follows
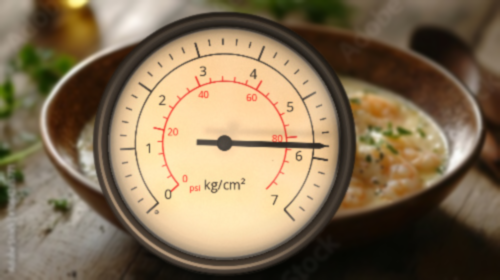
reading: 5.8kg/cm²
